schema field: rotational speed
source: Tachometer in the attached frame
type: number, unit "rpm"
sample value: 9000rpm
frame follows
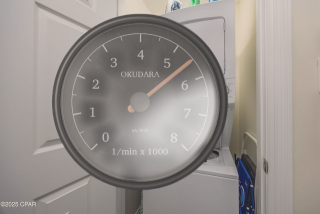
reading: 5500rpm
